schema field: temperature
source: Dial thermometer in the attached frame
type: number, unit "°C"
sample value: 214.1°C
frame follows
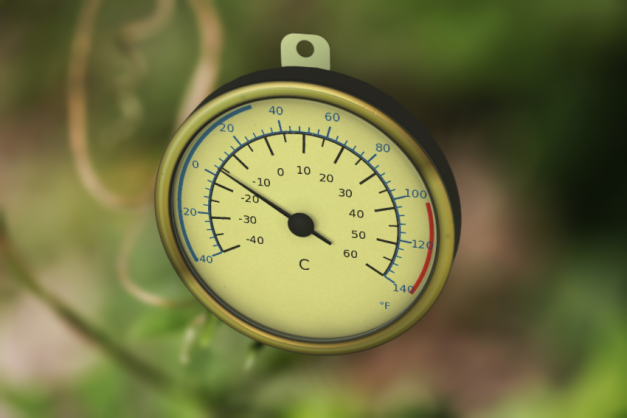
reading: -15°C
